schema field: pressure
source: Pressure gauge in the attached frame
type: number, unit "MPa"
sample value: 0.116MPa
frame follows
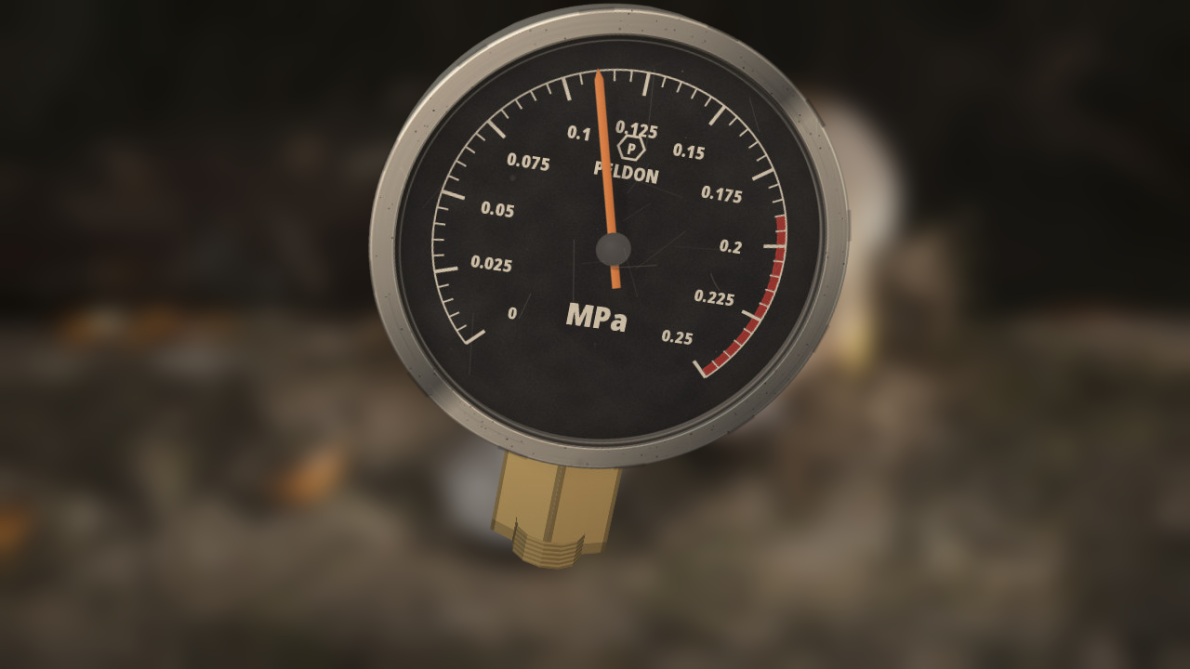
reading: 0.11MPa
